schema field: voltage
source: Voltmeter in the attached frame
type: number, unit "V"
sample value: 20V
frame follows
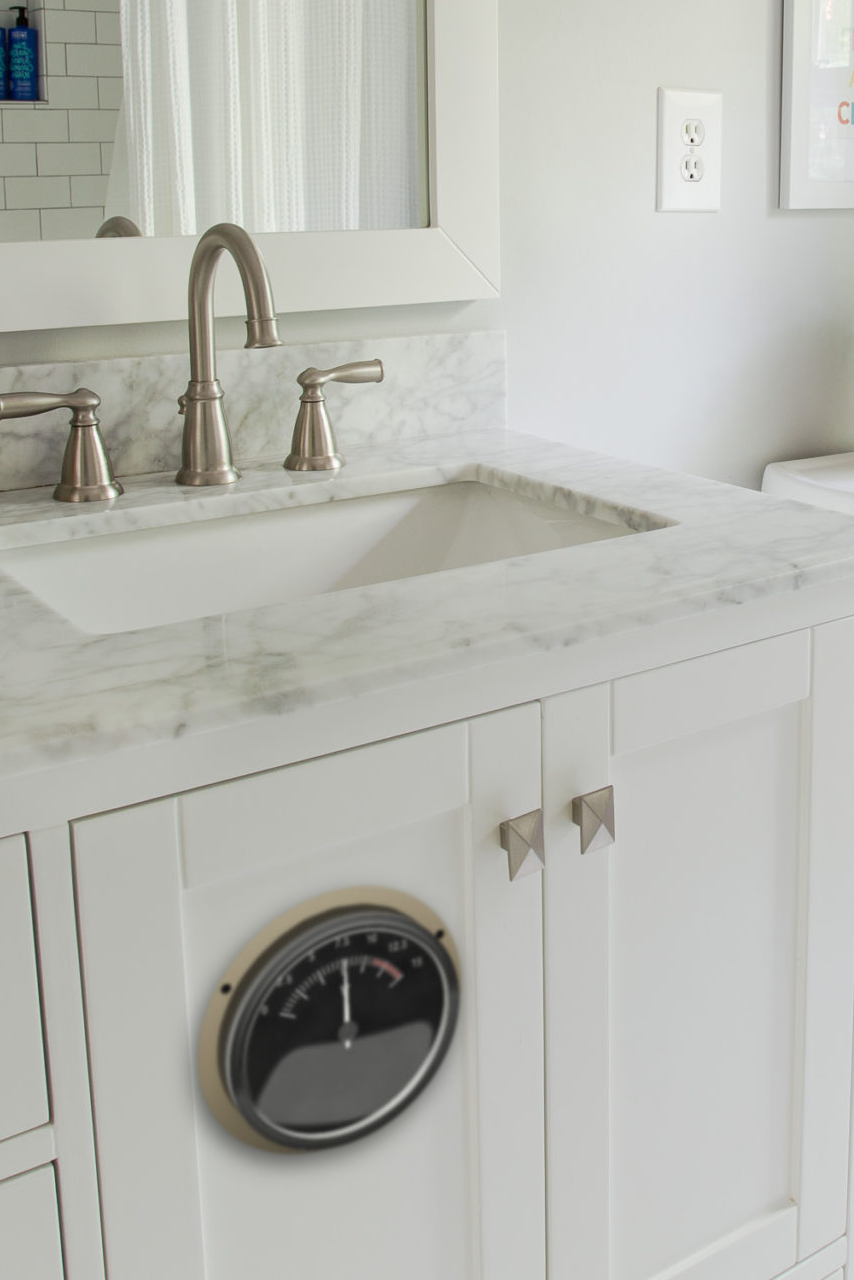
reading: 7.5V
